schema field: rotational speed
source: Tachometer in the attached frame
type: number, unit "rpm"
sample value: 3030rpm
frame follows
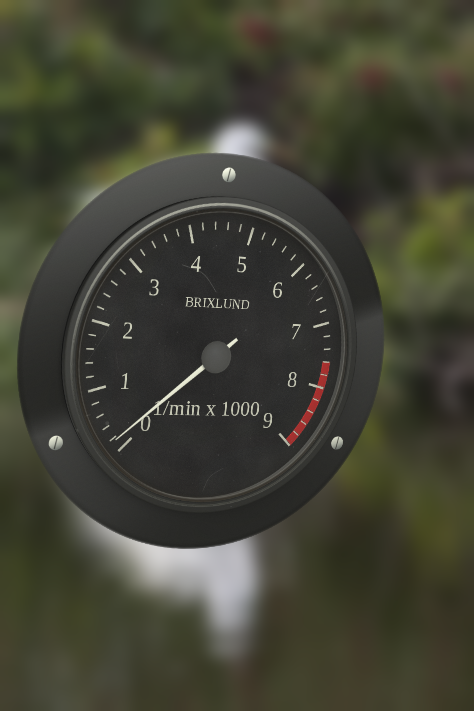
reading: 200rpm
